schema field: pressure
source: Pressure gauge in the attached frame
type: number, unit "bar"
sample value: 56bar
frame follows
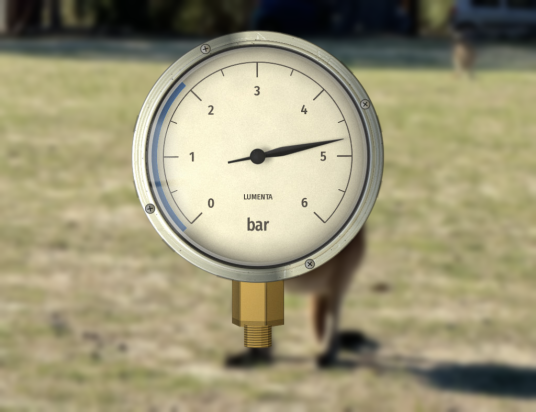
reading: 4.75bar
